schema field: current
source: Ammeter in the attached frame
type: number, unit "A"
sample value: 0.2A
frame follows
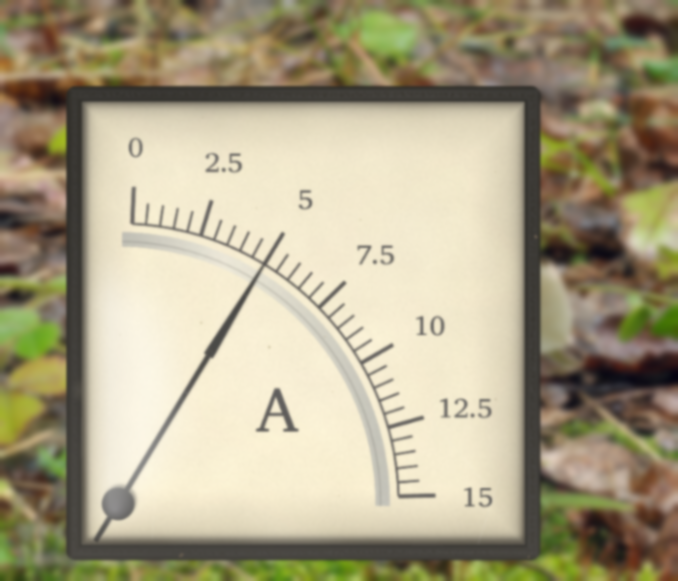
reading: 5A
